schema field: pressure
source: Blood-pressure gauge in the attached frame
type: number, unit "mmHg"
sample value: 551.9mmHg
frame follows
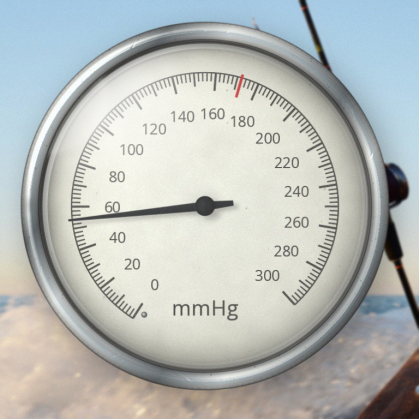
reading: 54mmHg
